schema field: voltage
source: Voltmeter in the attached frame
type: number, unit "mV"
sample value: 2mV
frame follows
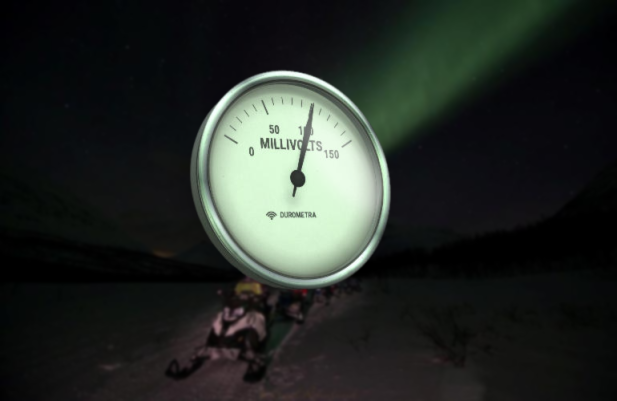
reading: 100mV
